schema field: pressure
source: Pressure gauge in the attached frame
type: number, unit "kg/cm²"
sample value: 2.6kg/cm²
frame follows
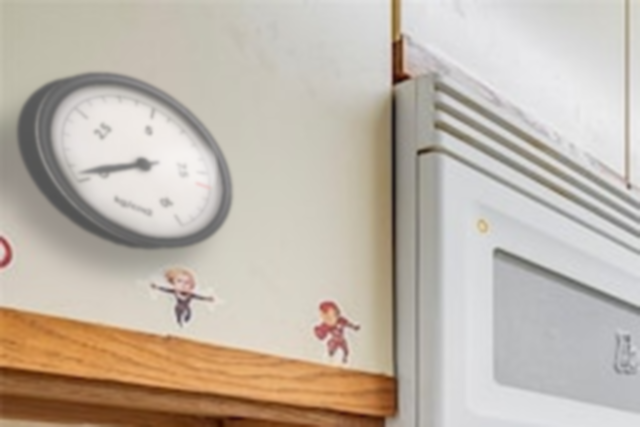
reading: 0.25kg/cm²
